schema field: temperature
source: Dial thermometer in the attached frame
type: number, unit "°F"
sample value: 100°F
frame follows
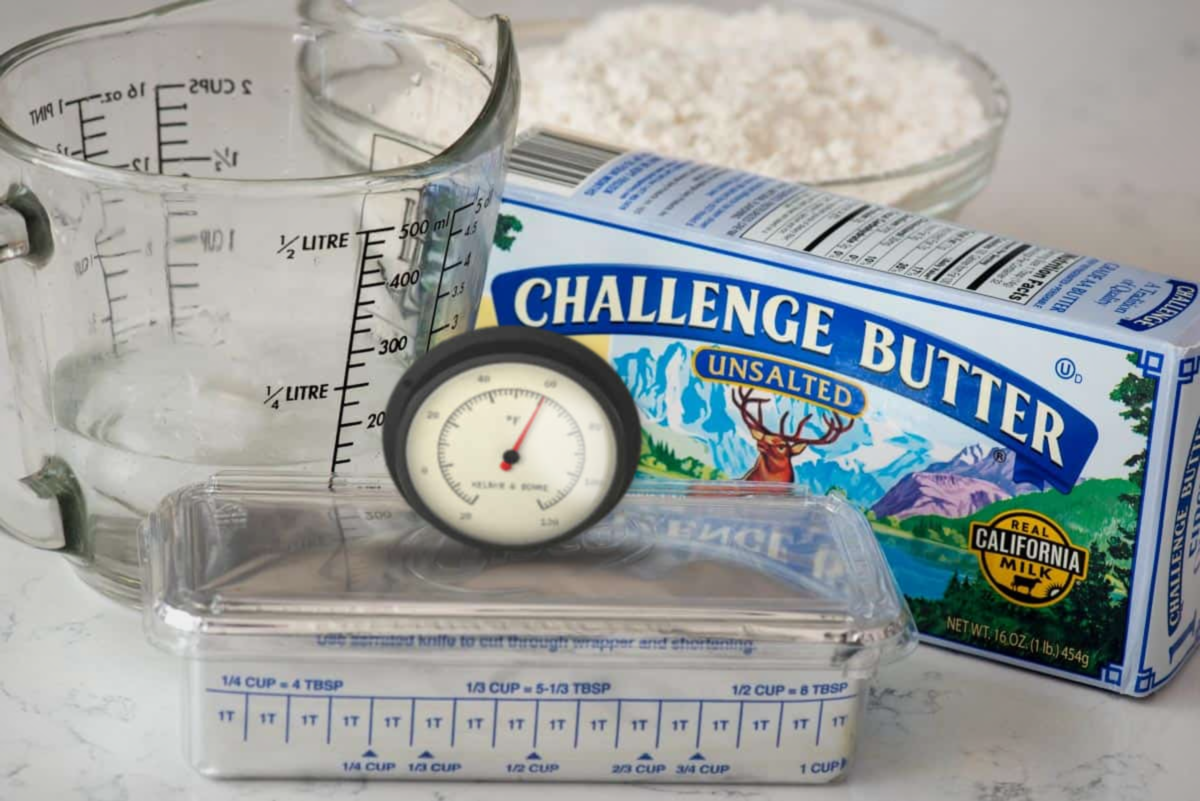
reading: 60°F
